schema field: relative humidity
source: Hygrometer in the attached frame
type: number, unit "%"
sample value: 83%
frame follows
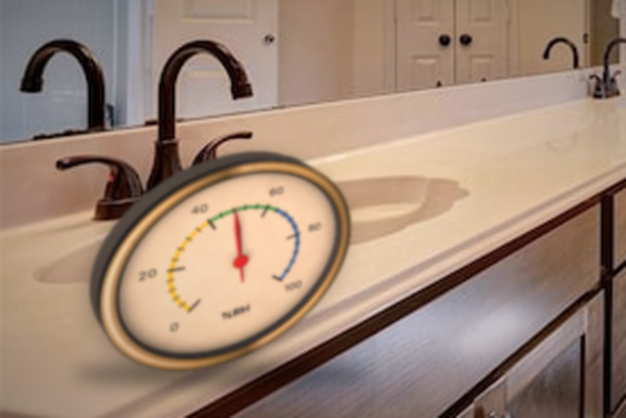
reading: 48%
